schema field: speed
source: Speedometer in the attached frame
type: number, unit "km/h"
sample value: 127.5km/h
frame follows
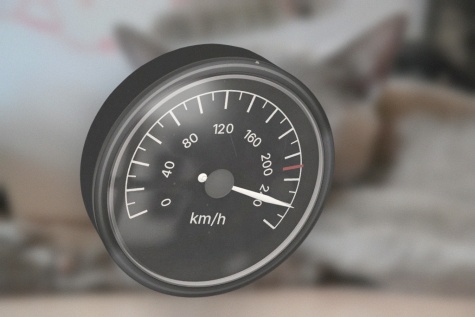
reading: 240km/h
